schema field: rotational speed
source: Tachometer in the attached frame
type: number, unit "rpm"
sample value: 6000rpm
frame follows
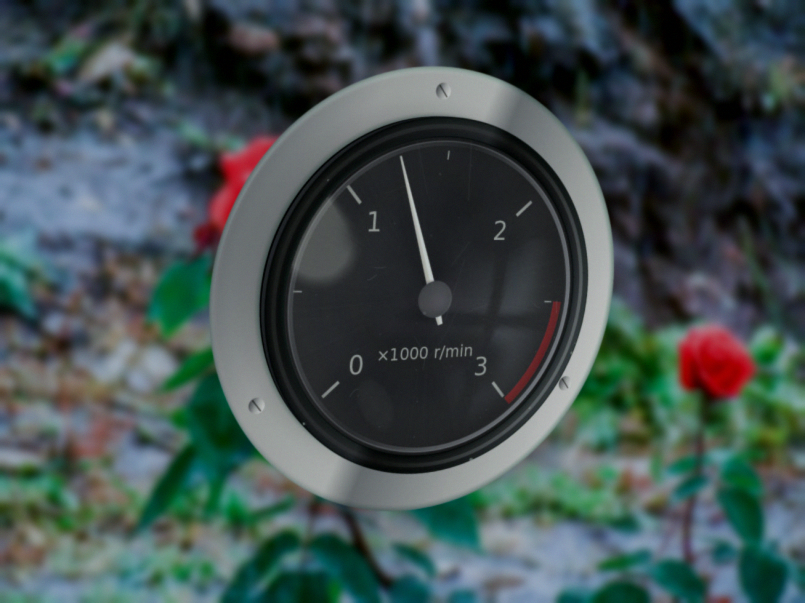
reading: 1250rpm
